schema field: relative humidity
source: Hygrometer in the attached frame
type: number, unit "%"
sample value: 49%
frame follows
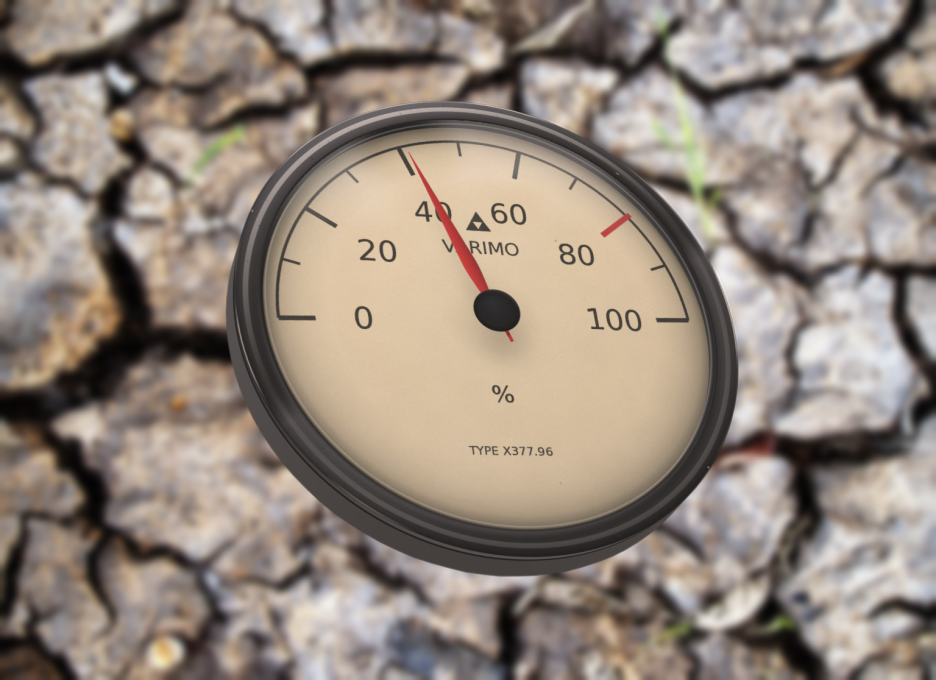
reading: 40%
